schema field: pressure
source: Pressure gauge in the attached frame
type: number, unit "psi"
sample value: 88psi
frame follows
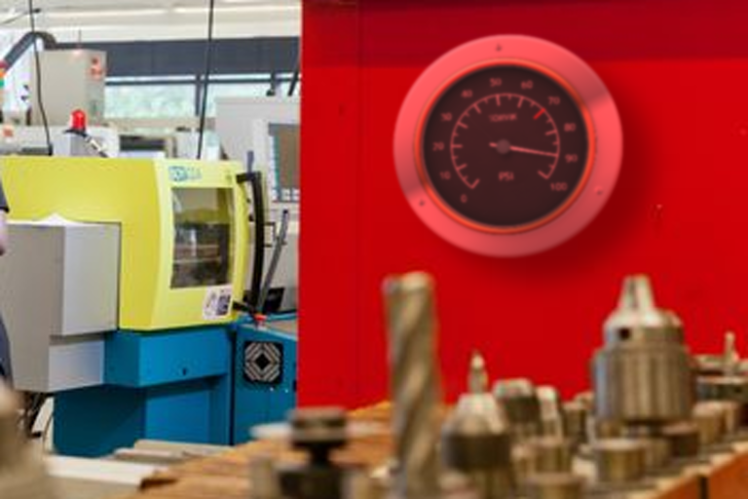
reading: 90psi
